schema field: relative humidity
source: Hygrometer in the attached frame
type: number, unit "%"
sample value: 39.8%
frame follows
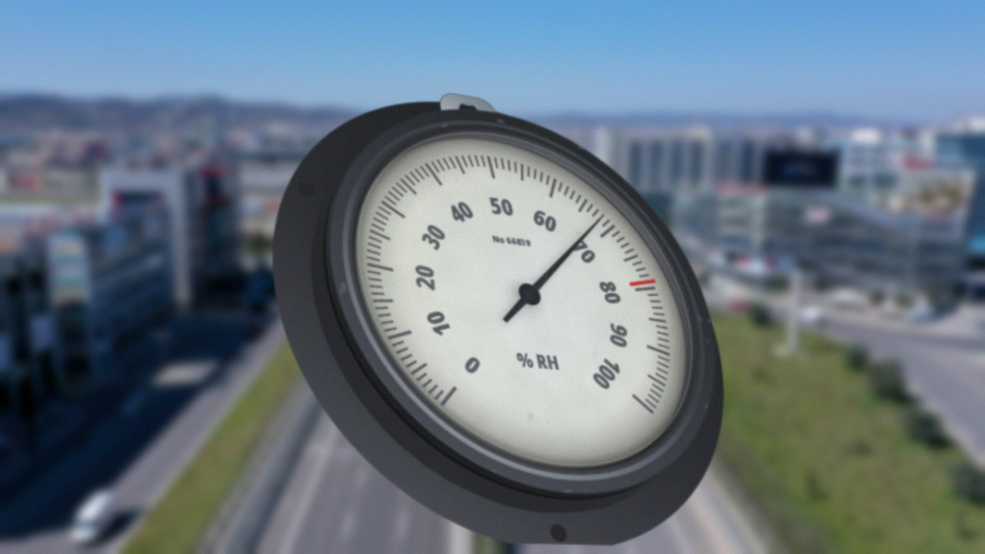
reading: 68%
